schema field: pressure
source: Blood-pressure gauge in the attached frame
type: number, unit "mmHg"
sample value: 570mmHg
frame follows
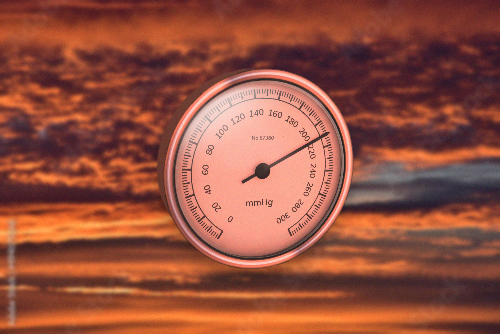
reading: 210mmHg
